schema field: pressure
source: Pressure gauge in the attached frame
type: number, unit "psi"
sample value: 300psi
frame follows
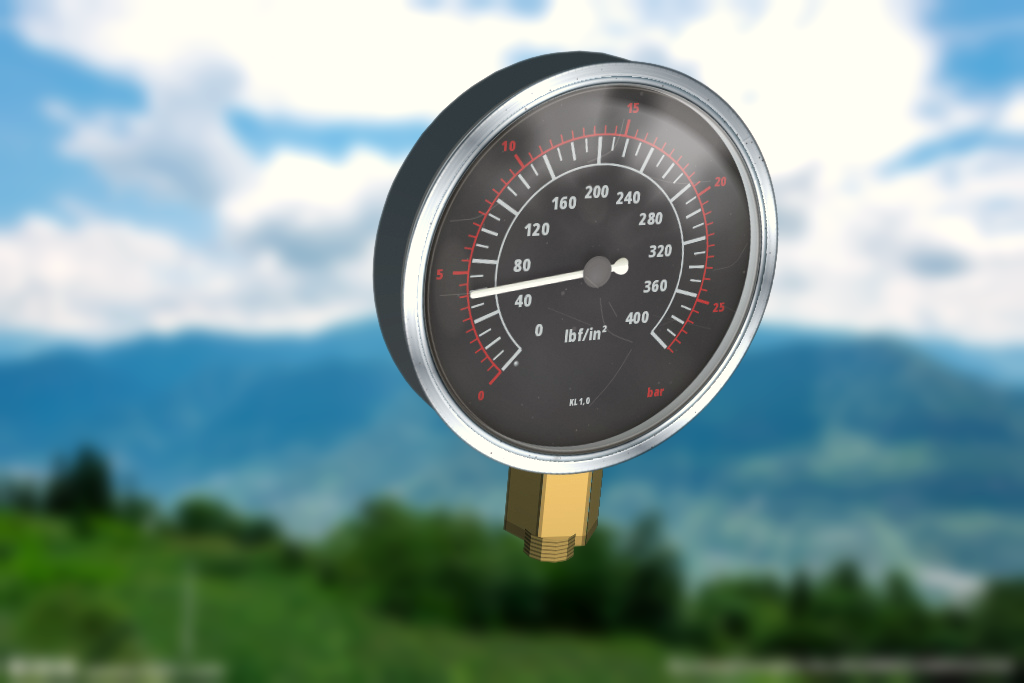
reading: 60psi
